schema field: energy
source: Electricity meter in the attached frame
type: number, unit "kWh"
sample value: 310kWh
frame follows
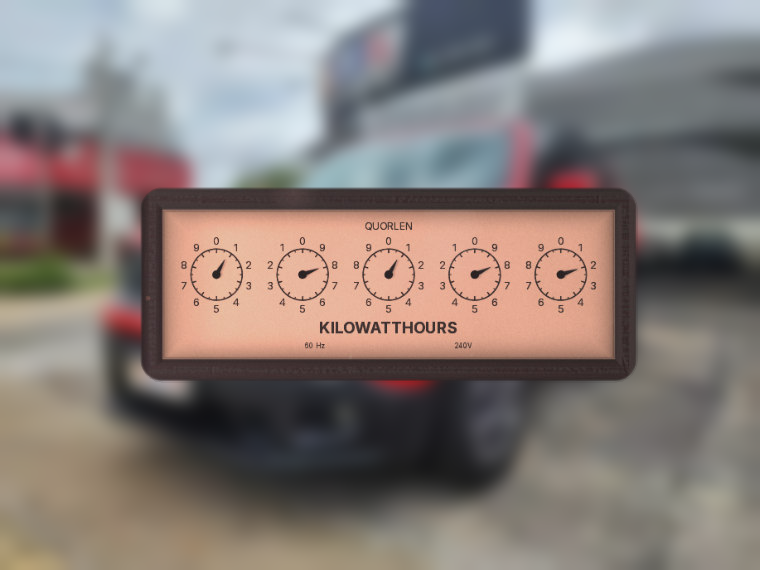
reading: 8082kWh
